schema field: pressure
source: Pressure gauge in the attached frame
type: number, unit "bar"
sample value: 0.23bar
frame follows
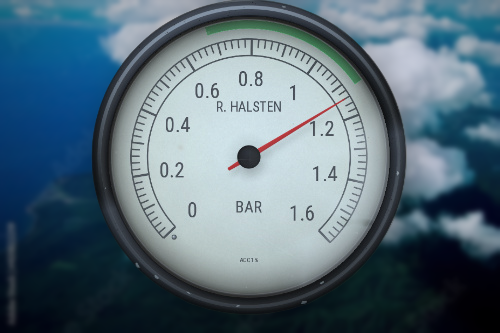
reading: 1.14bar
